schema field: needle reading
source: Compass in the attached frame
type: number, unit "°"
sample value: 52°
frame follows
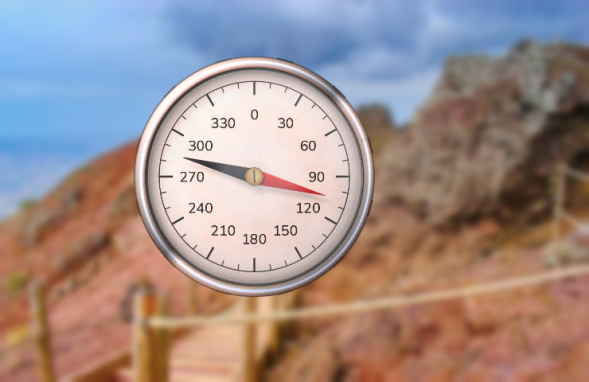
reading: 105°
